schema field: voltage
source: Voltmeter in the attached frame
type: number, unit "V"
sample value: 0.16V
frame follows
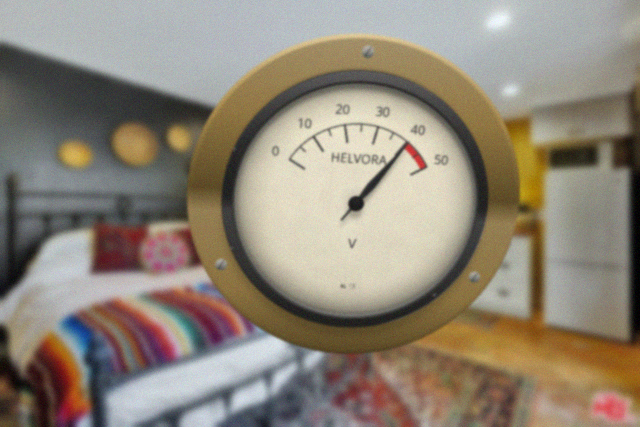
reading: 40V
